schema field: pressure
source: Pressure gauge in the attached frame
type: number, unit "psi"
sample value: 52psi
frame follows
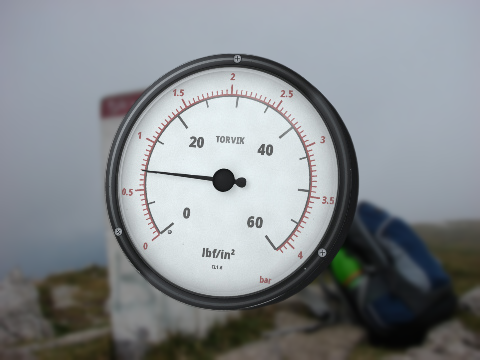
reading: 10psi
